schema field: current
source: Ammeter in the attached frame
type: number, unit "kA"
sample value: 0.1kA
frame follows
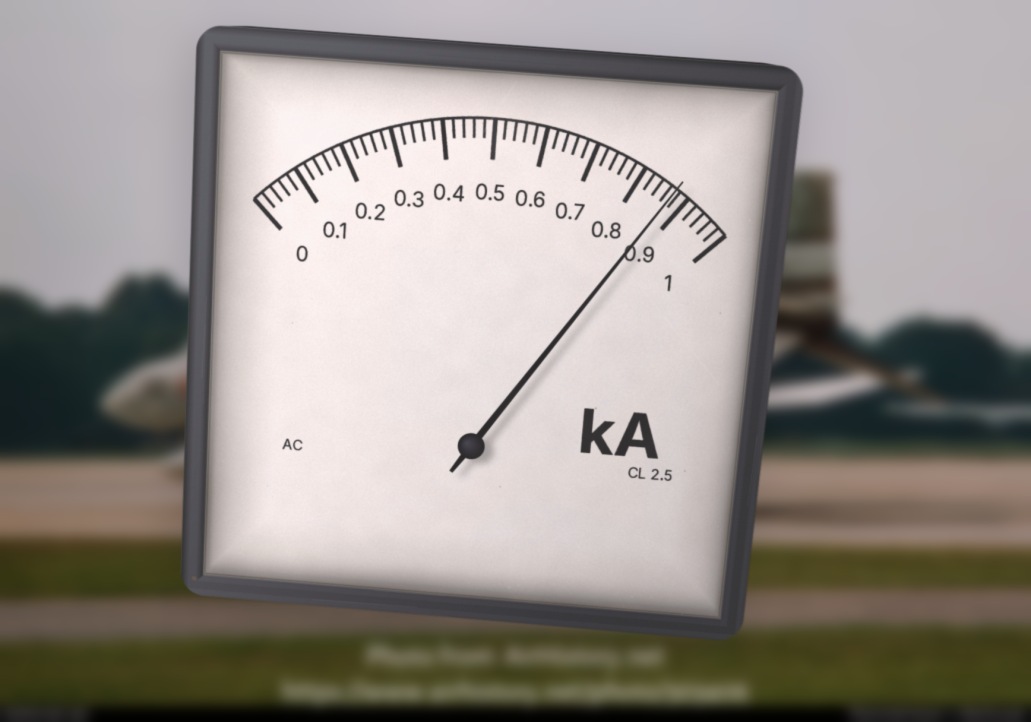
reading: 0.87kA
